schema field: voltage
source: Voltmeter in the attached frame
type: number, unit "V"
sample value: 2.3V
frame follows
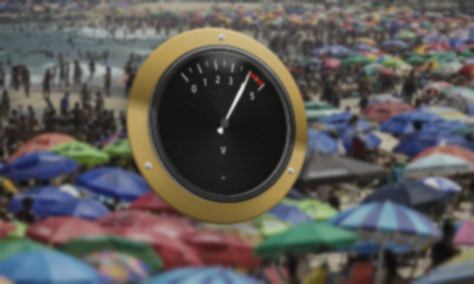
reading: 4V
